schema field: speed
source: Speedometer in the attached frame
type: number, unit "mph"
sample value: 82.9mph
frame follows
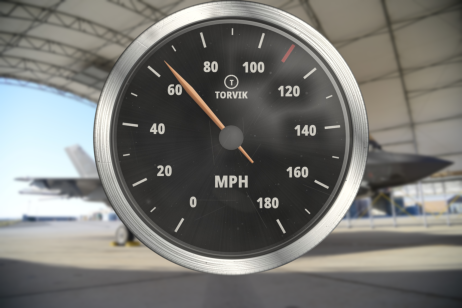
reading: 65mph
